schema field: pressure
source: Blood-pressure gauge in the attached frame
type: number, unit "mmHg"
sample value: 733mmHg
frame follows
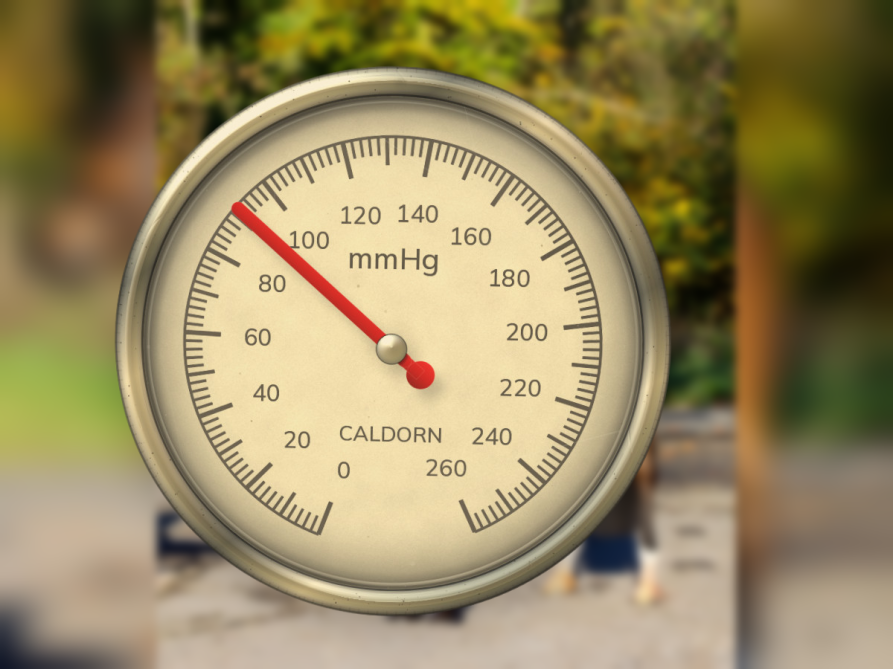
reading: 92mmHg
